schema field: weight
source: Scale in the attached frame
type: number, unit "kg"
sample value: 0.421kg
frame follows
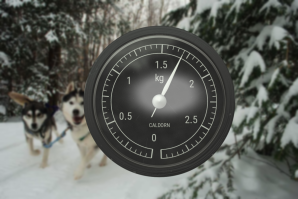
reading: 1.7kg
